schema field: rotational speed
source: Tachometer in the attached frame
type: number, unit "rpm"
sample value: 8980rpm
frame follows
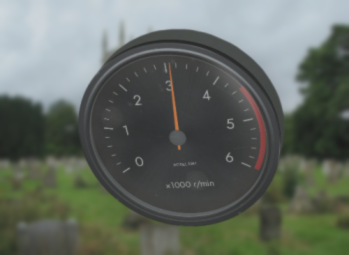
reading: 3100rpm
